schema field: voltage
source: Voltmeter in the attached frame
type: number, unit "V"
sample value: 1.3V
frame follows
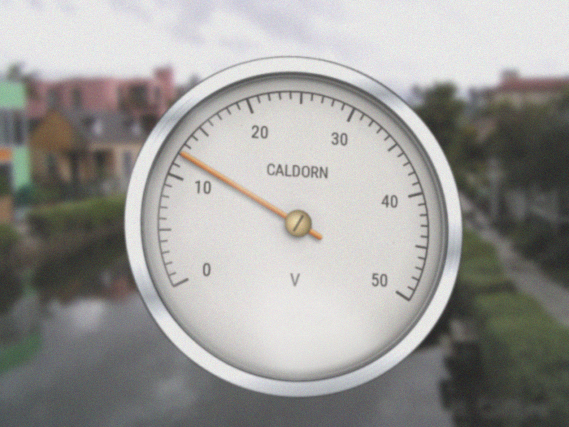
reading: 12V
